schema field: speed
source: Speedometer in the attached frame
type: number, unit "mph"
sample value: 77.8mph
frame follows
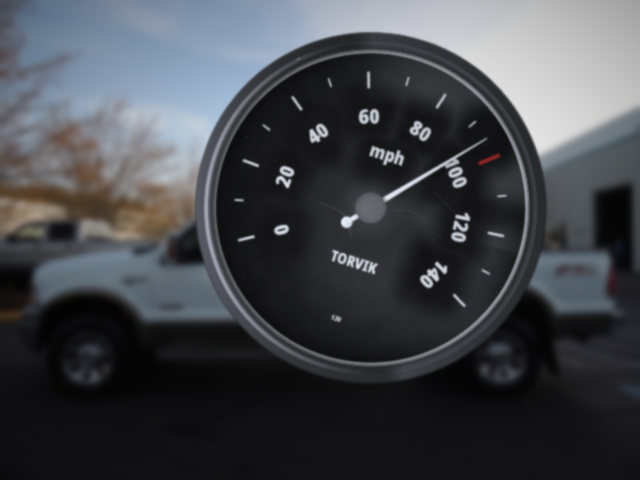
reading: 95mph
